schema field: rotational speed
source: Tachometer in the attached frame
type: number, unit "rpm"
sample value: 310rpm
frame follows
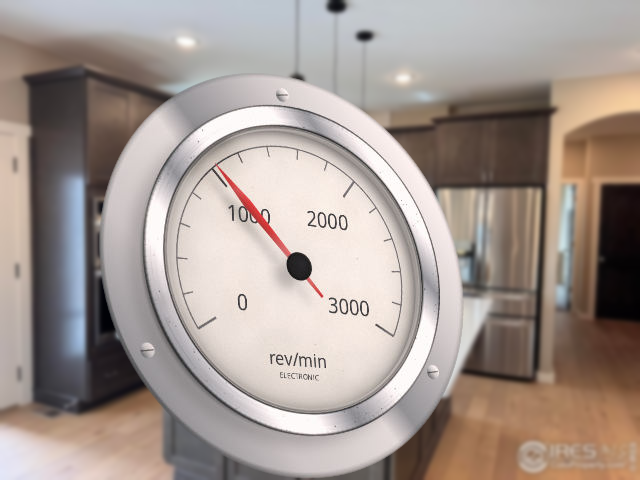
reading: 1000rpm
